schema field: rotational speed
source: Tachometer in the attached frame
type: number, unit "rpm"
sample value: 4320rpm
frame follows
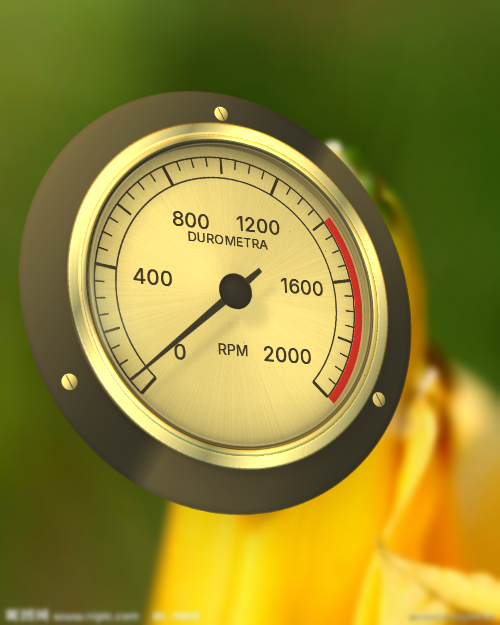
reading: 50rpm
